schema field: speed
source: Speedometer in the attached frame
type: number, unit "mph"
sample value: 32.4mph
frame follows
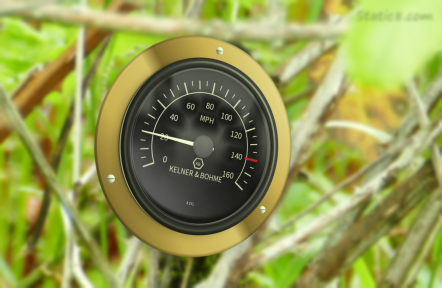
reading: 20mph
